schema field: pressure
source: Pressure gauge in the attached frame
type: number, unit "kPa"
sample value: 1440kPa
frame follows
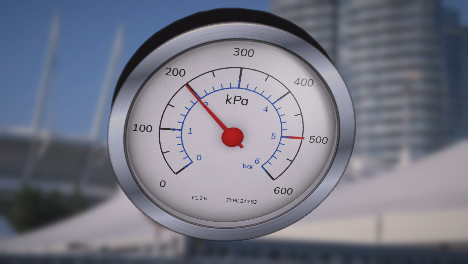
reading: 200kPa
